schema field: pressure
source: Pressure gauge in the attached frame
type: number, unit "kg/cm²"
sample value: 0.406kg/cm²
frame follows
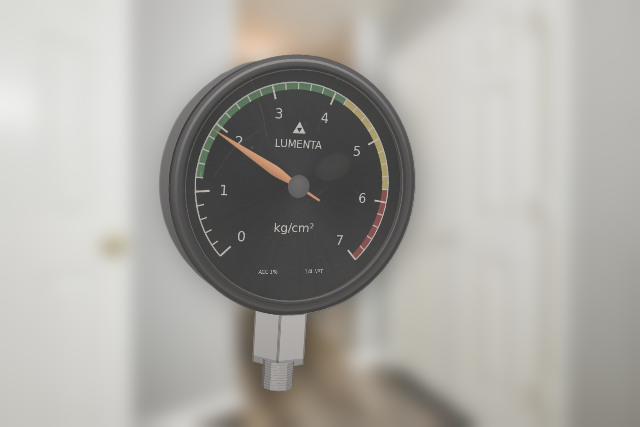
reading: 1.9kg/cm²
